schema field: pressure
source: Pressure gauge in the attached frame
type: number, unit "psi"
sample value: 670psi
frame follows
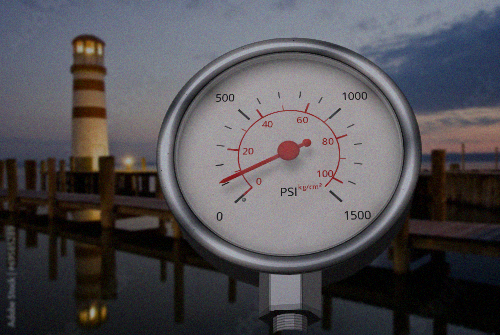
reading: 100psi
